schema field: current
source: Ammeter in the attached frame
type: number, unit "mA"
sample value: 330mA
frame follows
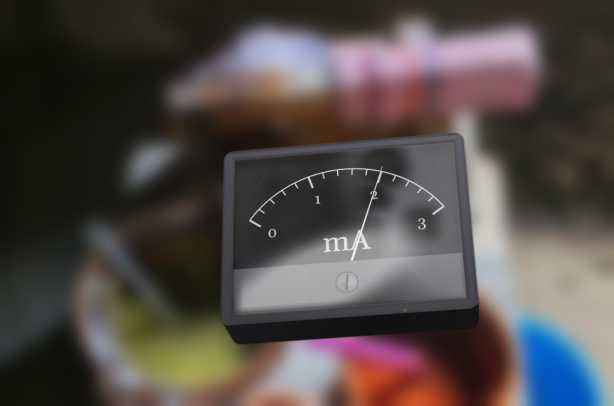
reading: 2mA
